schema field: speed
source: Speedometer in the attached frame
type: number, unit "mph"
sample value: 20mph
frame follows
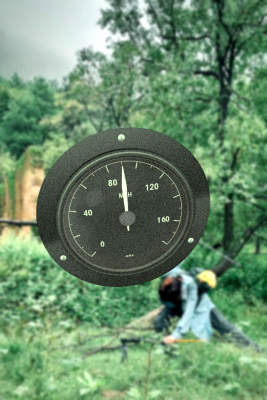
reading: 90mph
